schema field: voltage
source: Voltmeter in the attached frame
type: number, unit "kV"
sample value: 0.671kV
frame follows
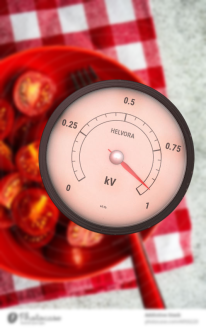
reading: 0.95kV
